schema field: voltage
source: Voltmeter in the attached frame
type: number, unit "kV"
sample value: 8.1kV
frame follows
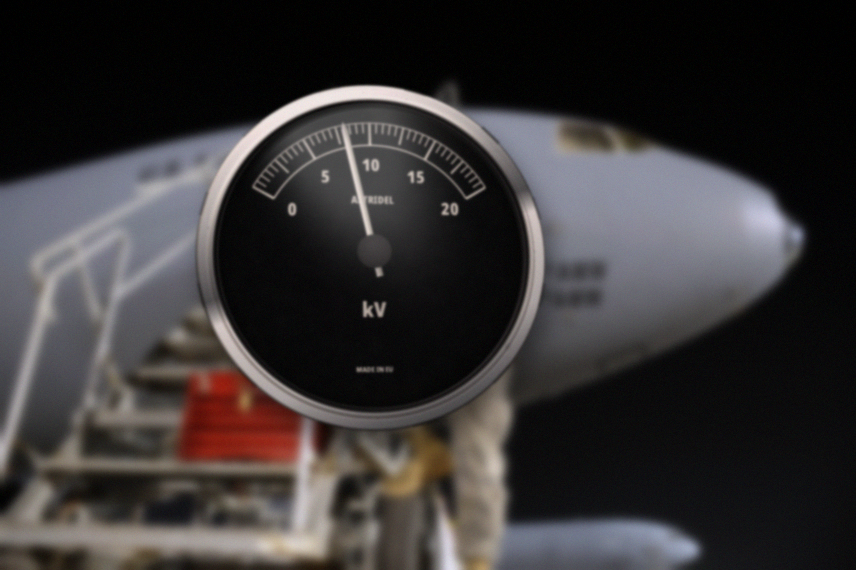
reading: 8kV
